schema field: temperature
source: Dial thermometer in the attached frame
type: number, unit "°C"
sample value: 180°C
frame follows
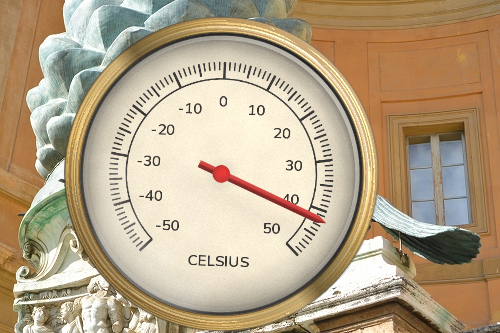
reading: 42°C
